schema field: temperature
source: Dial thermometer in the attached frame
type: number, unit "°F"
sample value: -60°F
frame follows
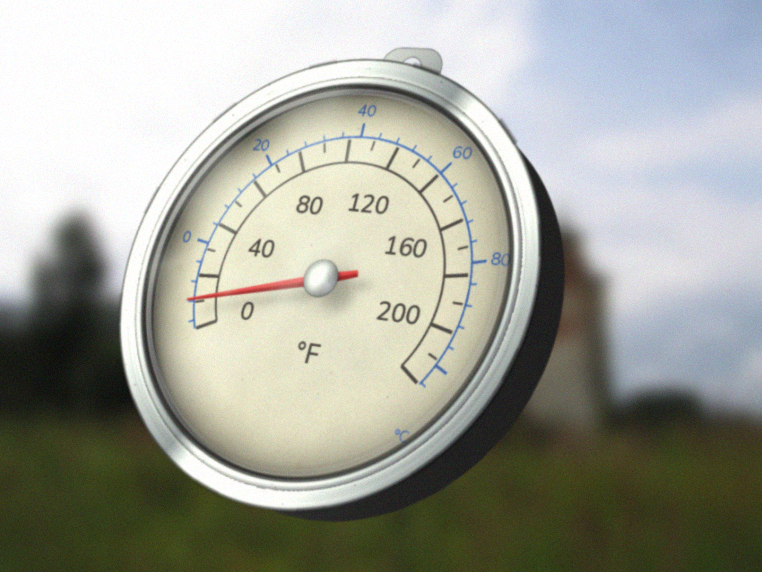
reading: 10°F
